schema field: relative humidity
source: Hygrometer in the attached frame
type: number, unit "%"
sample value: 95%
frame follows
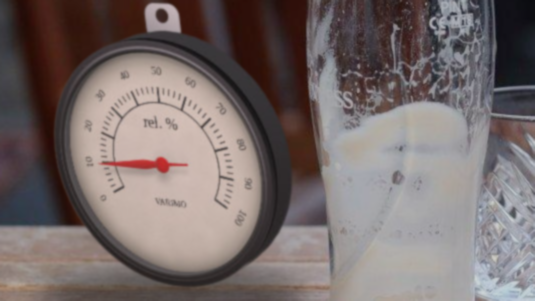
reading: 10%
